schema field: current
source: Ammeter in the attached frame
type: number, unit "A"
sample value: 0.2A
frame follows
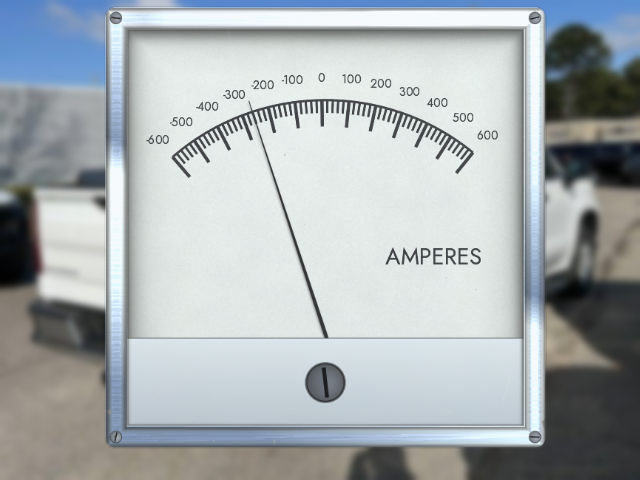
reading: -260A
